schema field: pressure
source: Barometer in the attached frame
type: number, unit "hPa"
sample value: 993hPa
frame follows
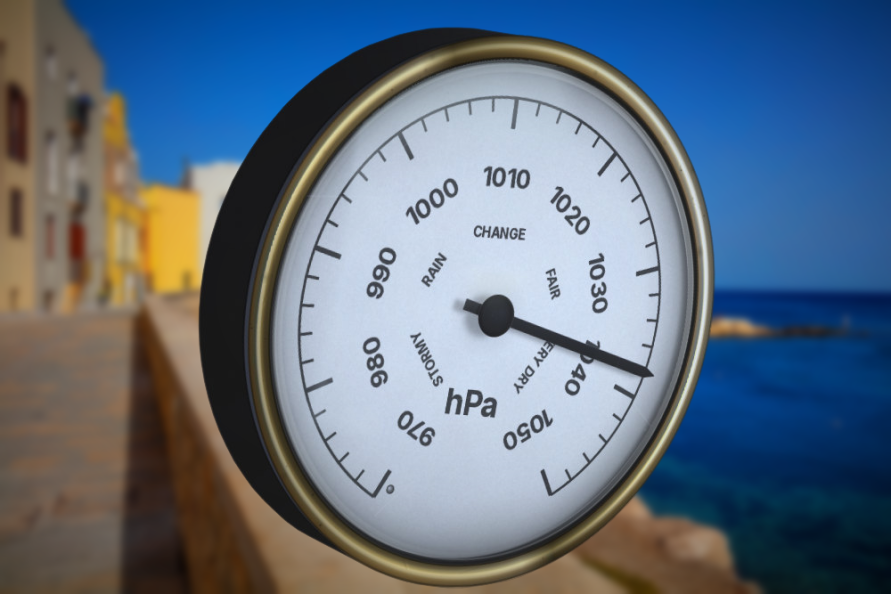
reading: 1038hPa
